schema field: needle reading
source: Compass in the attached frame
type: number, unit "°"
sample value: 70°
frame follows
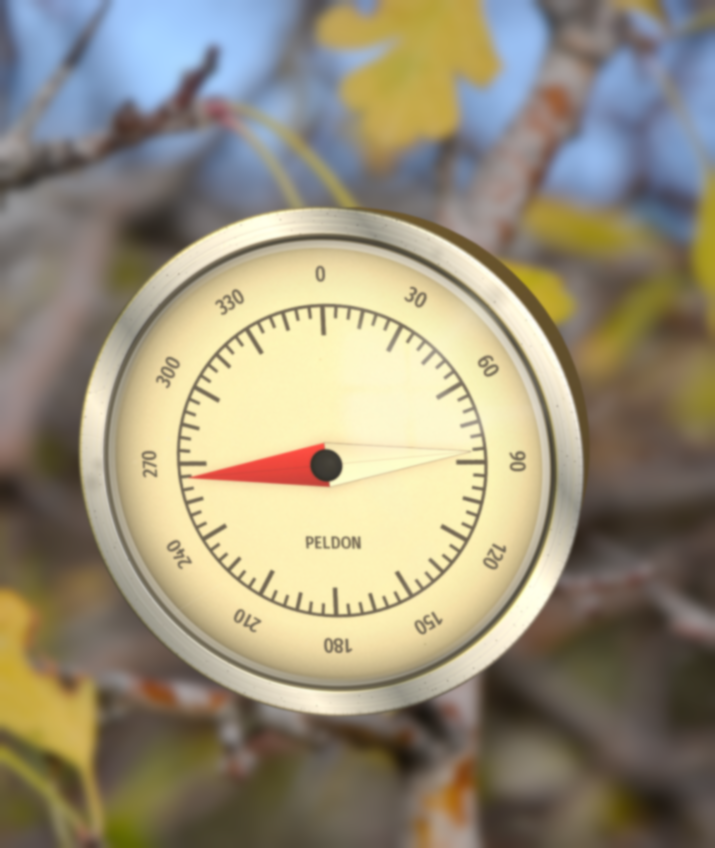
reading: 265°
